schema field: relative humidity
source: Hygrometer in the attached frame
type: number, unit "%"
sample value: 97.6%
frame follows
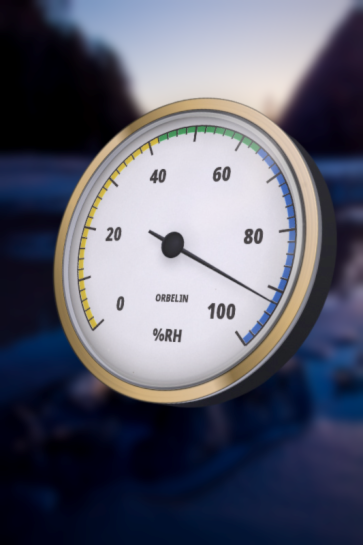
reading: 92%
